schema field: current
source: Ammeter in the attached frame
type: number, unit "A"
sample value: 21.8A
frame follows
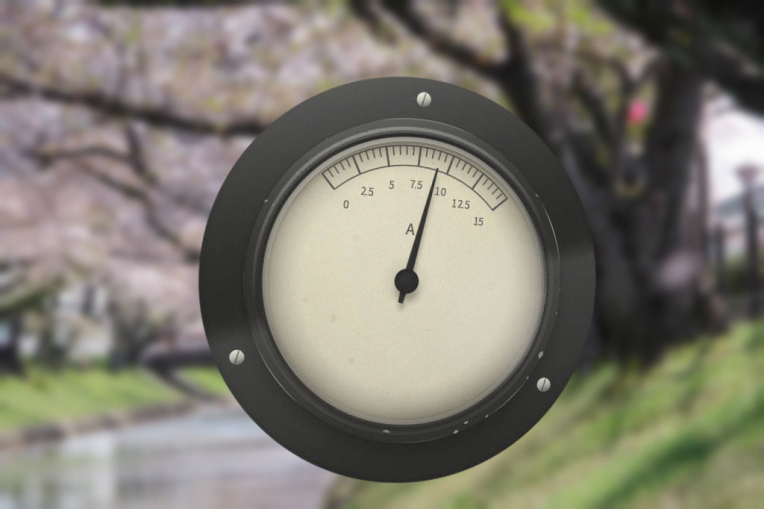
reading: 9A
